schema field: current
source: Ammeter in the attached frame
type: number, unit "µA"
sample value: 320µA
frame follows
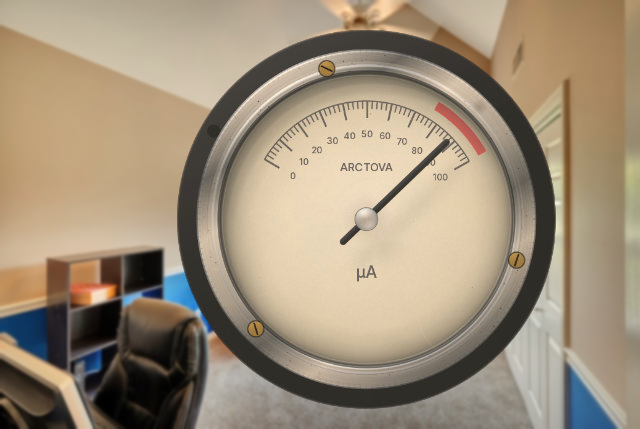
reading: 88µA
